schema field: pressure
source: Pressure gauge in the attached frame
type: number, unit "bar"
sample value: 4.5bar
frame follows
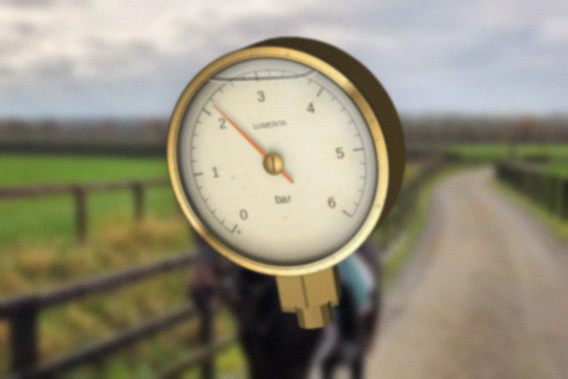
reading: 2.2bar
